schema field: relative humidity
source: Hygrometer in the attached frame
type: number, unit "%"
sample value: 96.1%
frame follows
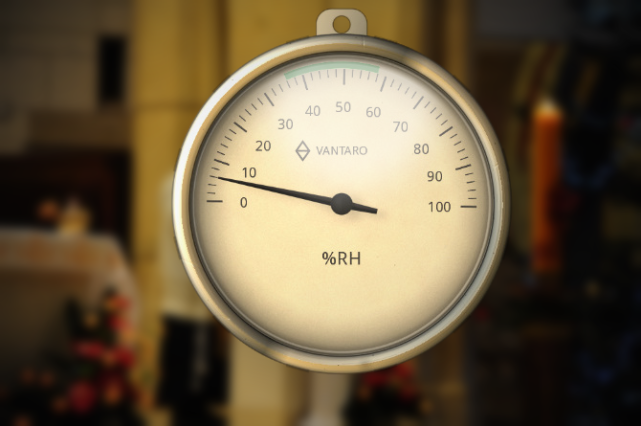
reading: 6%
